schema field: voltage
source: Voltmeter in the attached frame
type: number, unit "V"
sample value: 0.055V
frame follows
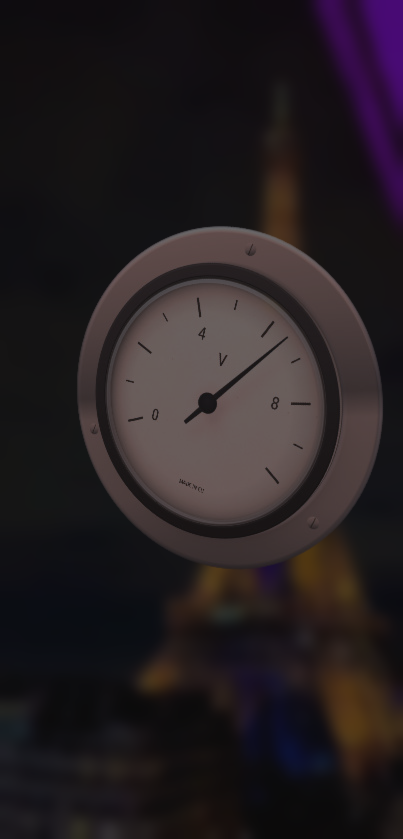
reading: 6.5V
